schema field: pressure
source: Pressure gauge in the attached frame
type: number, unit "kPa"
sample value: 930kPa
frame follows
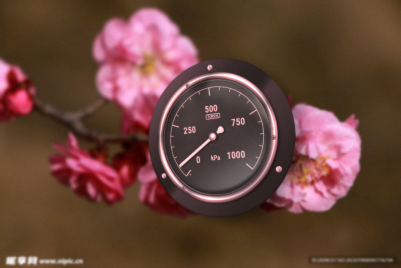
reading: 50kPa
